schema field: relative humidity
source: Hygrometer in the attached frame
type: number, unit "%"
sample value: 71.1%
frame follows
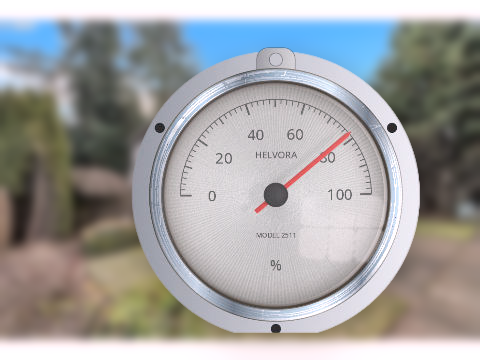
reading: 78%
